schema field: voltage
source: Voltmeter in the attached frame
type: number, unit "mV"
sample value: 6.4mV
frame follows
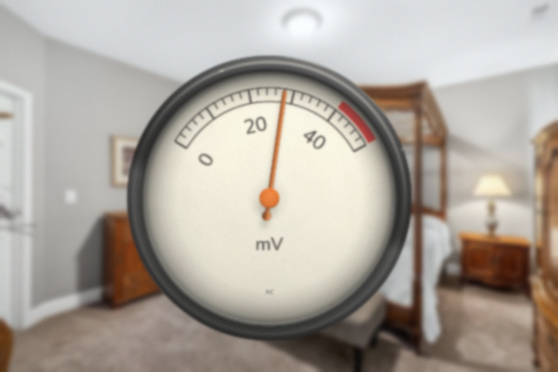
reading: 28mV
